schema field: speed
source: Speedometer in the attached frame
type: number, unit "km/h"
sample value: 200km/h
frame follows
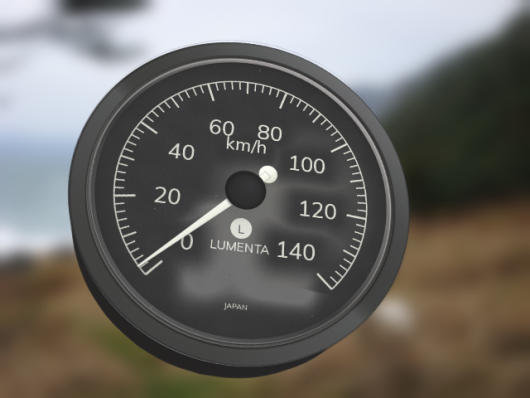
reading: 2km/h
